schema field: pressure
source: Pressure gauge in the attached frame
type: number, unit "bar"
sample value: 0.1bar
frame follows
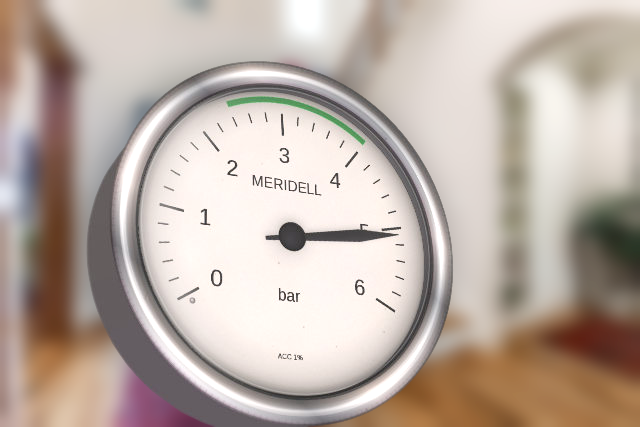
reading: 5.1bar
